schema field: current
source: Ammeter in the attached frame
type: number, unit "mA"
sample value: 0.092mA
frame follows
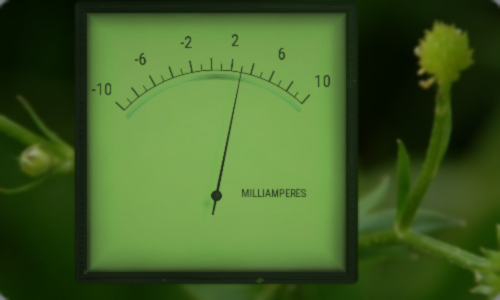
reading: 3mA
